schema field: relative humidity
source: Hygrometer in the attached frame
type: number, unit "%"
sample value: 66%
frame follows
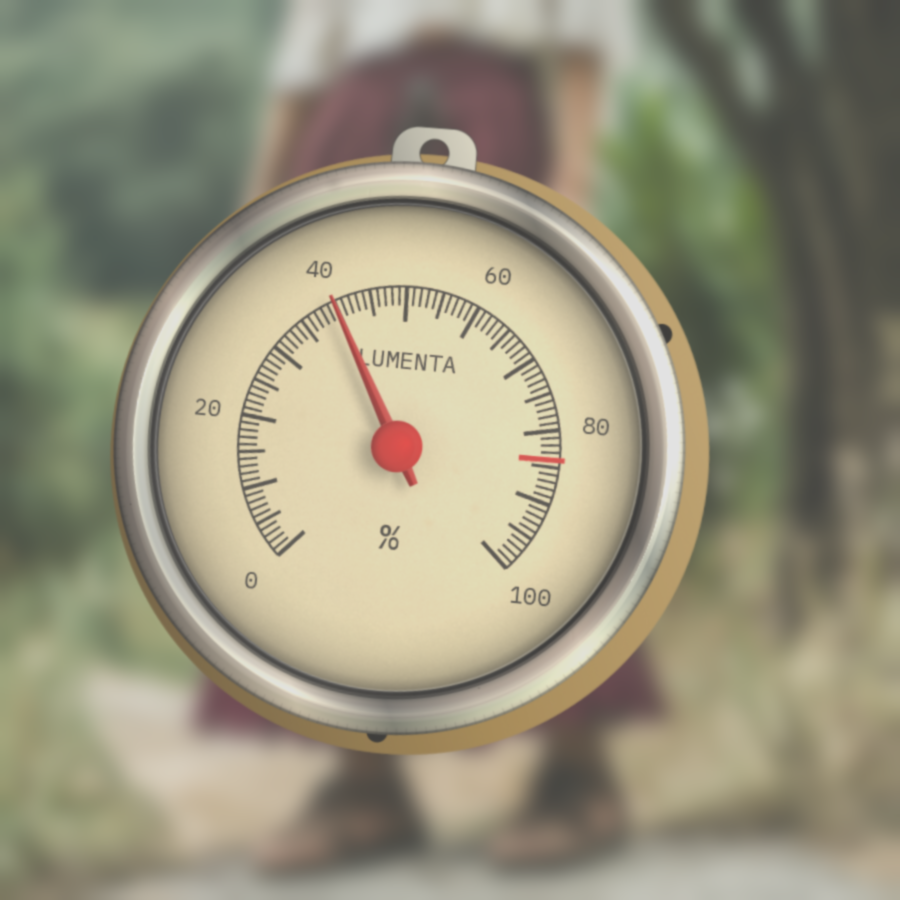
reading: 40%
